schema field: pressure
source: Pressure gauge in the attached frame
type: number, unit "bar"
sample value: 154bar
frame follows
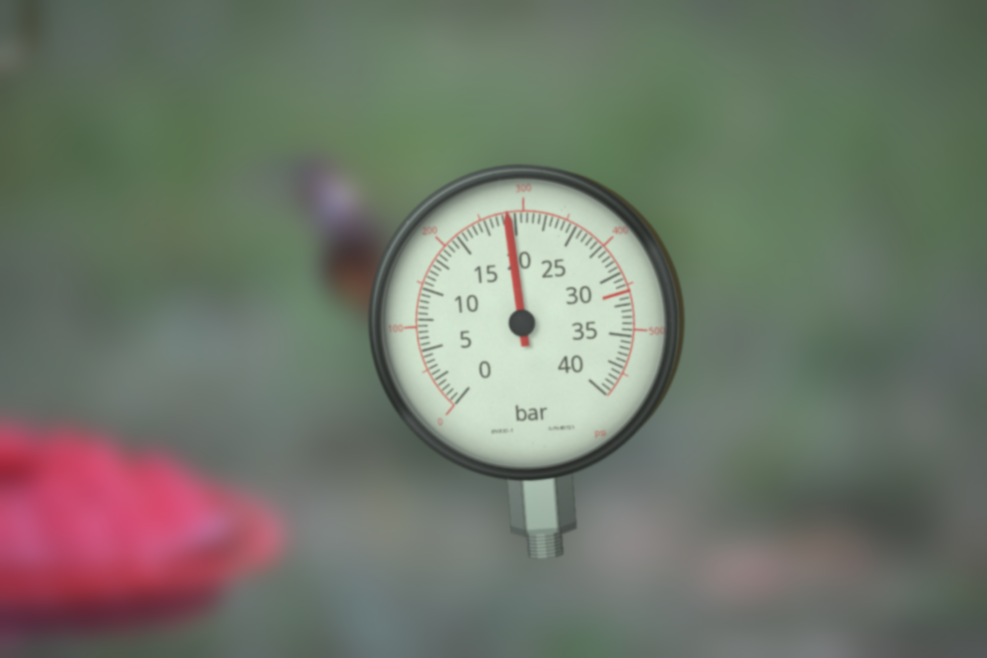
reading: 19.5bar
